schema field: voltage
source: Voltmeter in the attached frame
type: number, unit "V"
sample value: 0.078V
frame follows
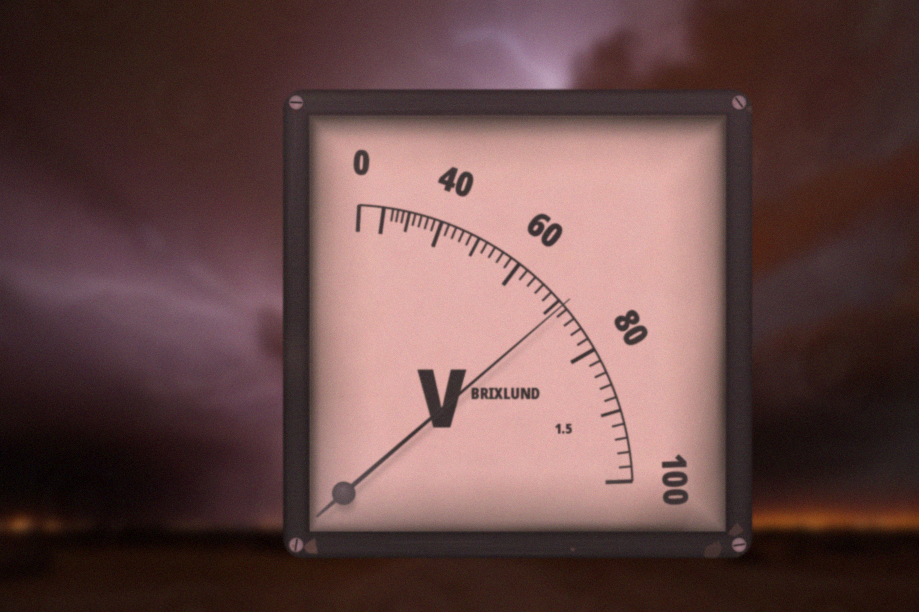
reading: 71V
